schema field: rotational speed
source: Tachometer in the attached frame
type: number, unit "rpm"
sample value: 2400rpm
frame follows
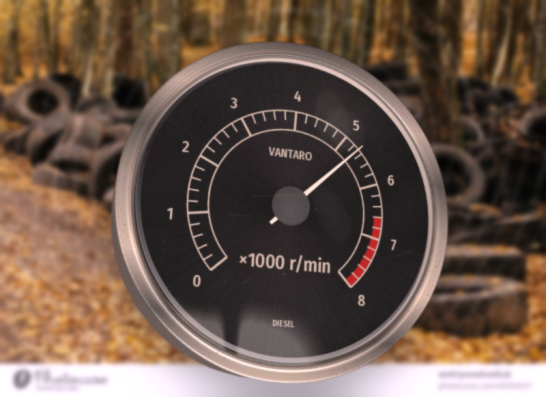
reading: 5300rpm
